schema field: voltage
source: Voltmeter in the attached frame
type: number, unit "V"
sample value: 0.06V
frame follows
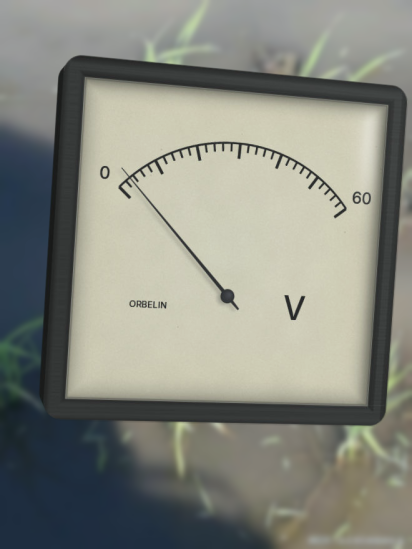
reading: 3V
